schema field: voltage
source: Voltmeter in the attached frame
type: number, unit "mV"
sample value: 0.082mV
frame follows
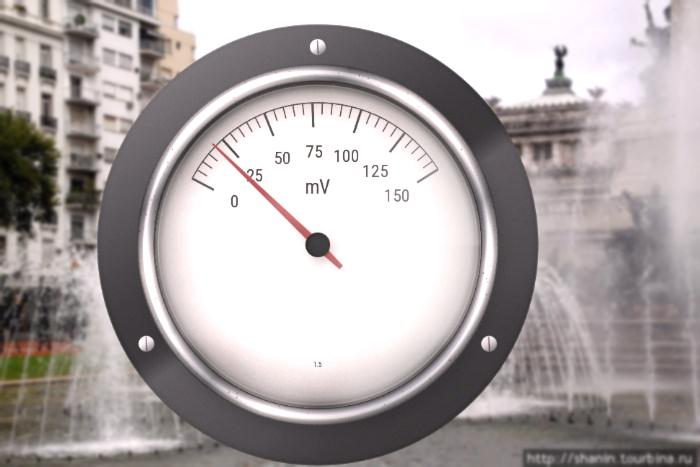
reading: 20mV
